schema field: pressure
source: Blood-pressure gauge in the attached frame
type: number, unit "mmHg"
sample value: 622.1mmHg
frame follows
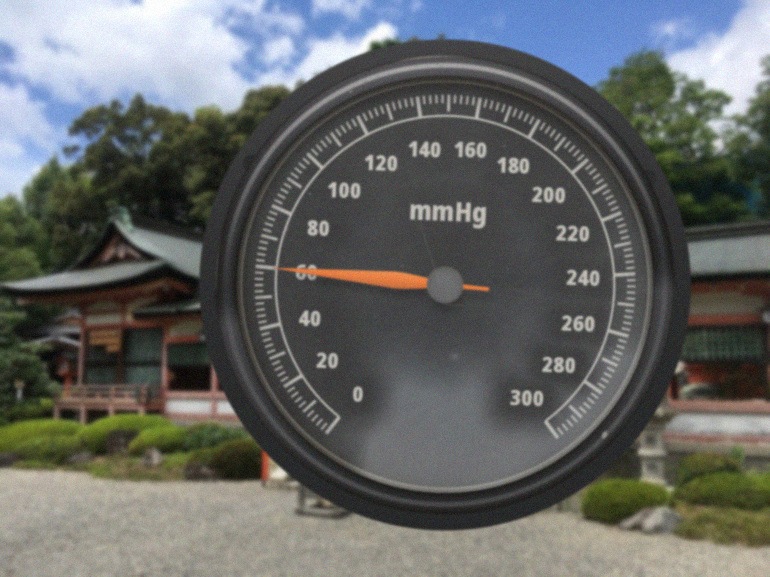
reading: 60mmHg
